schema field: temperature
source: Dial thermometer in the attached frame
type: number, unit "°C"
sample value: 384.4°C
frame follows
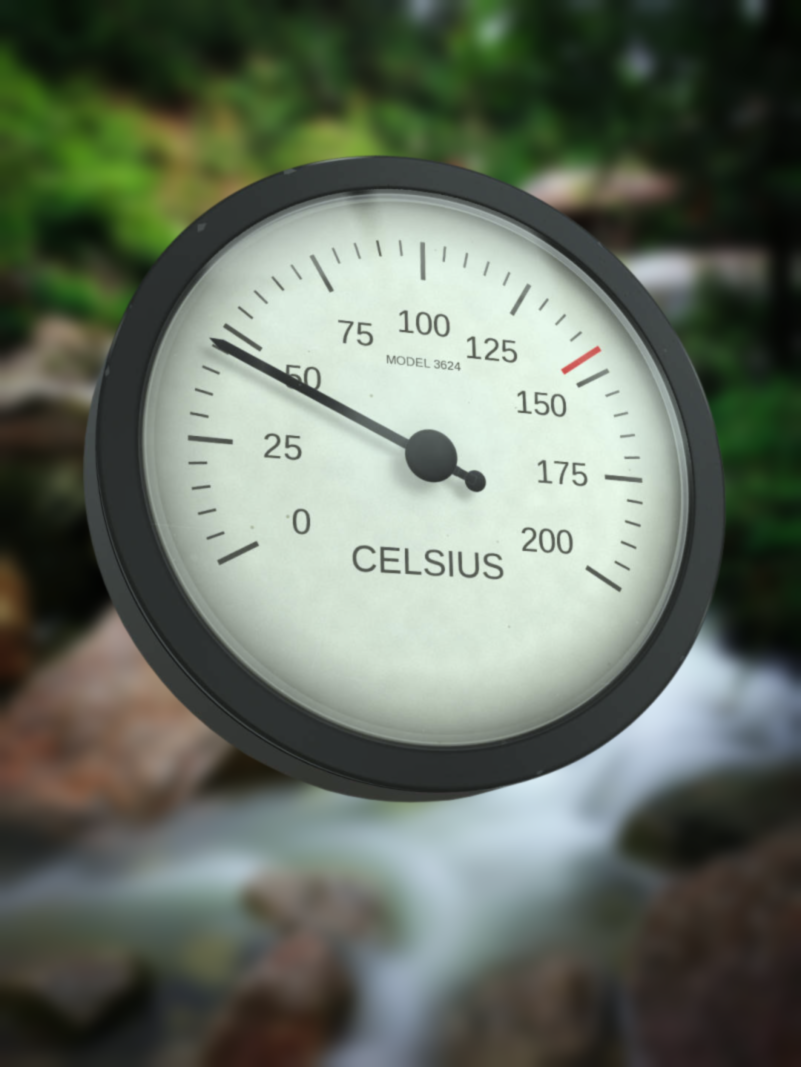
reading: 45°C
